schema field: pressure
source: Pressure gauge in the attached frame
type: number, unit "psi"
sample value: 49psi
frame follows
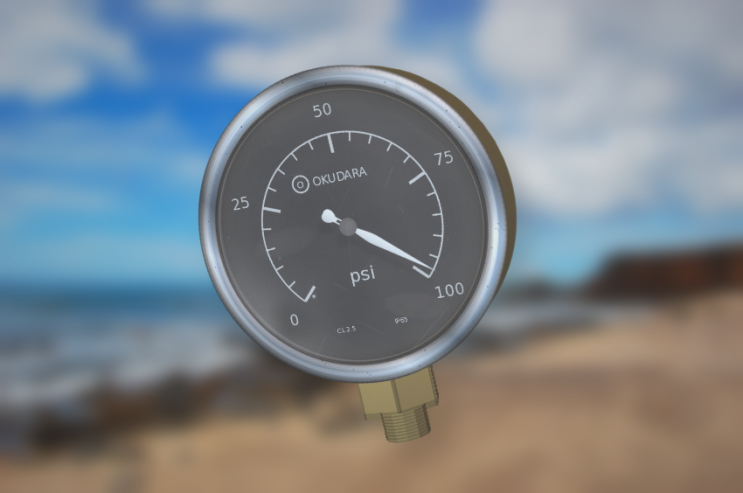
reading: 97.5psi
